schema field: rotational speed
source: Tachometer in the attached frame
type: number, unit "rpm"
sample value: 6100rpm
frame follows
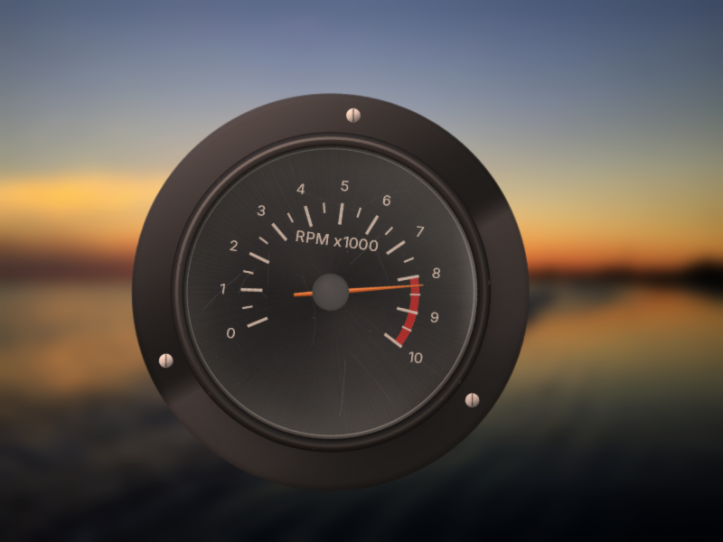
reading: 8250rpm
